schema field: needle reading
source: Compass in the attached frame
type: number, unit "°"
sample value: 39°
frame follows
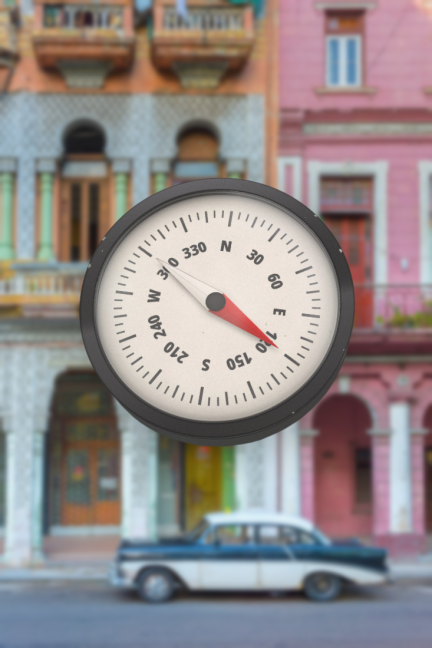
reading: 120°
